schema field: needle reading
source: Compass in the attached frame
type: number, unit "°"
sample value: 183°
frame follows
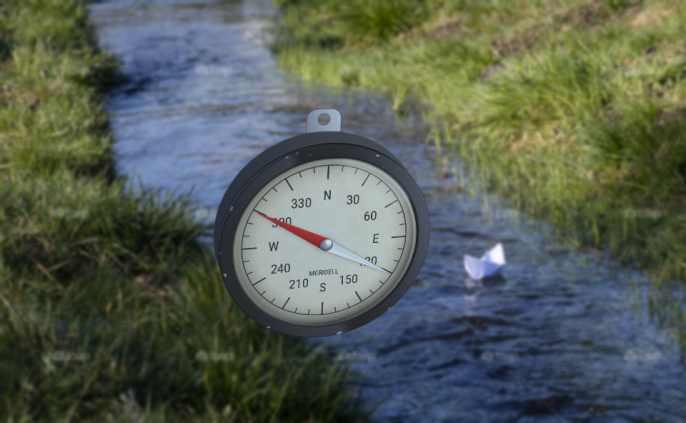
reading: 300°
